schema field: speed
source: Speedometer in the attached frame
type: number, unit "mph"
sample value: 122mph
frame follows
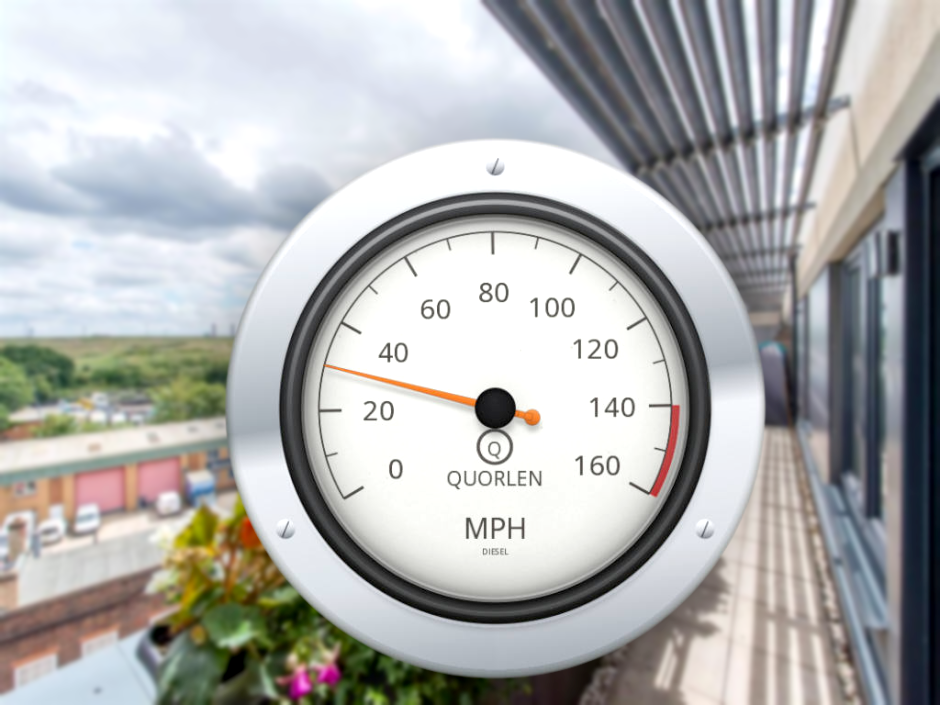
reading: 30mph
